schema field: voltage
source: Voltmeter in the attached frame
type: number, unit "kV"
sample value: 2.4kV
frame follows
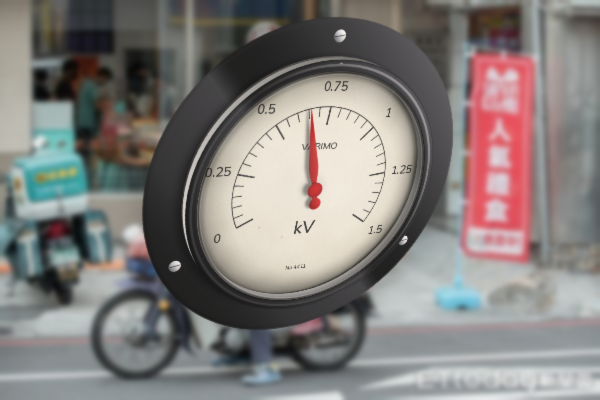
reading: 0.65kV
